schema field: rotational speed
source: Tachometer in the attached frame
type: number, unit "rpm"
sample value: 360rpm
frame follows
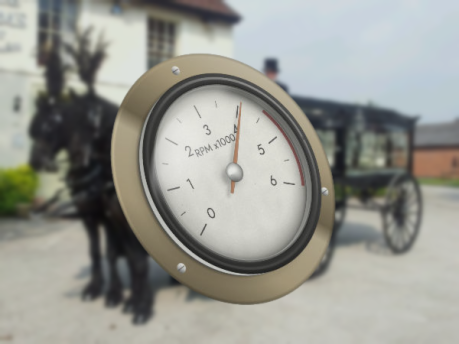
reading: 4000rpm
